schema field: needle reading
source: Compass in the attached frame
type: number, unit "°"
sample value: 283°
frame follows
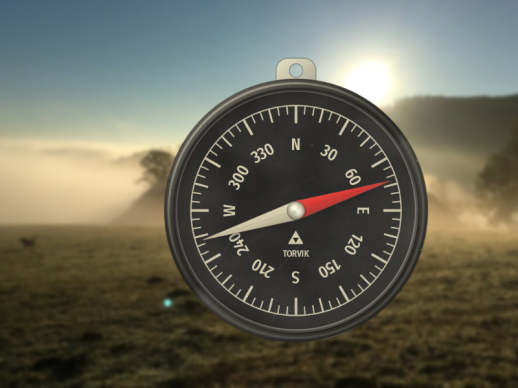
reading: 72.5°
